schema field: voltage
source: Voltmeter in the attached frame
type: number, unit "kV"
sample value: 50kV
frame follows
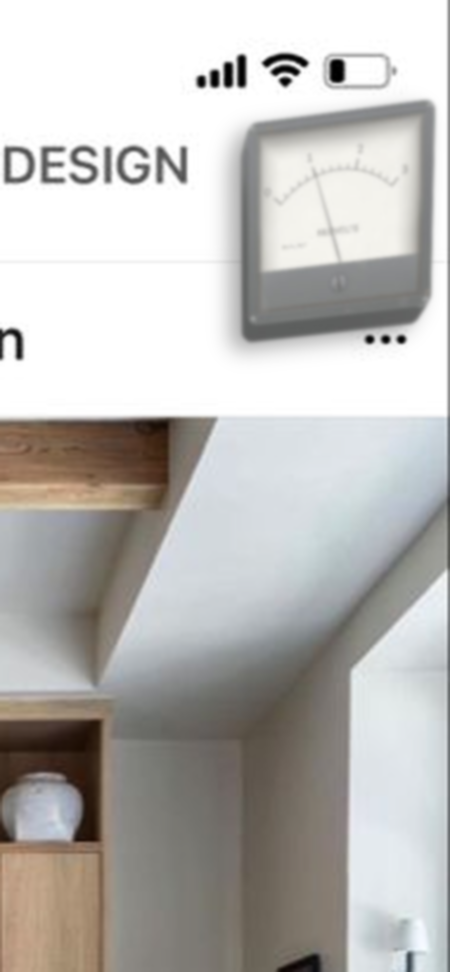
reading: 1kV
